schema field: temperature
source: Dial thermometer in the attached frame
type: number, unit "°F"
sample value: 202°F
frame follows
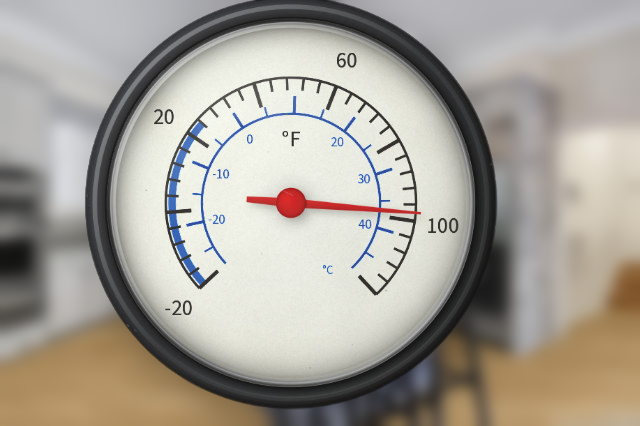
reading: 98°F
